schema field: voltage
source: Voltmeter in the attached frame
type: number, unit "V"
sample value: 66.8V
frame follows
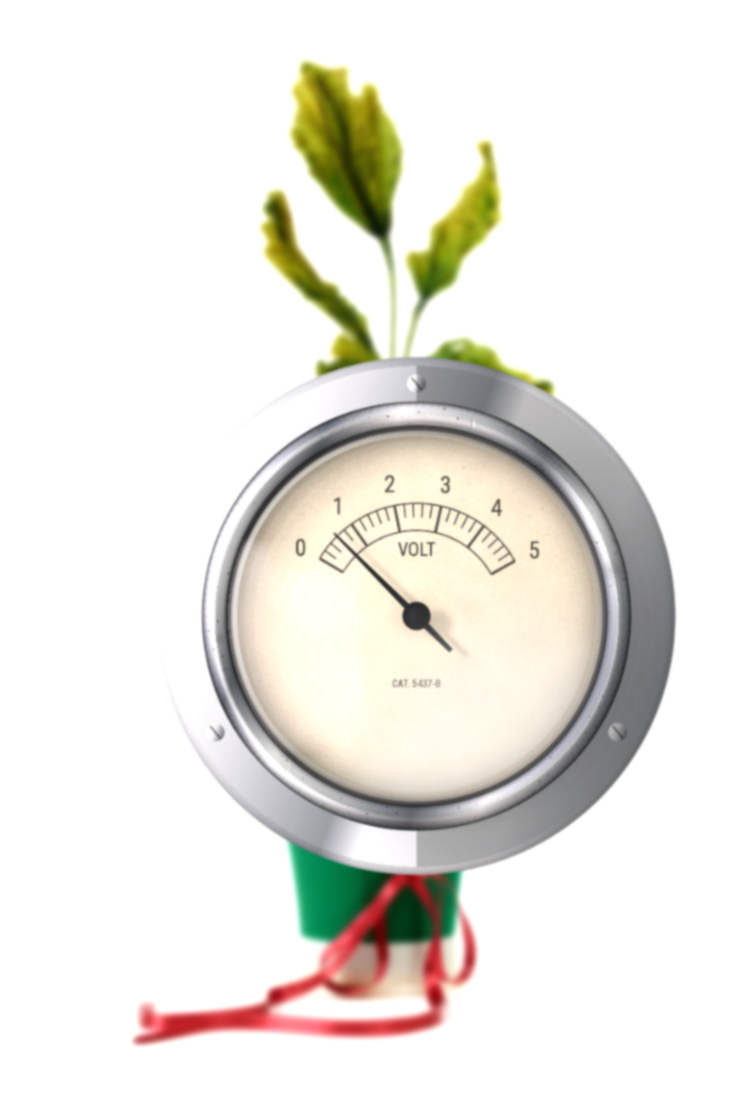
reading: 0.6V
